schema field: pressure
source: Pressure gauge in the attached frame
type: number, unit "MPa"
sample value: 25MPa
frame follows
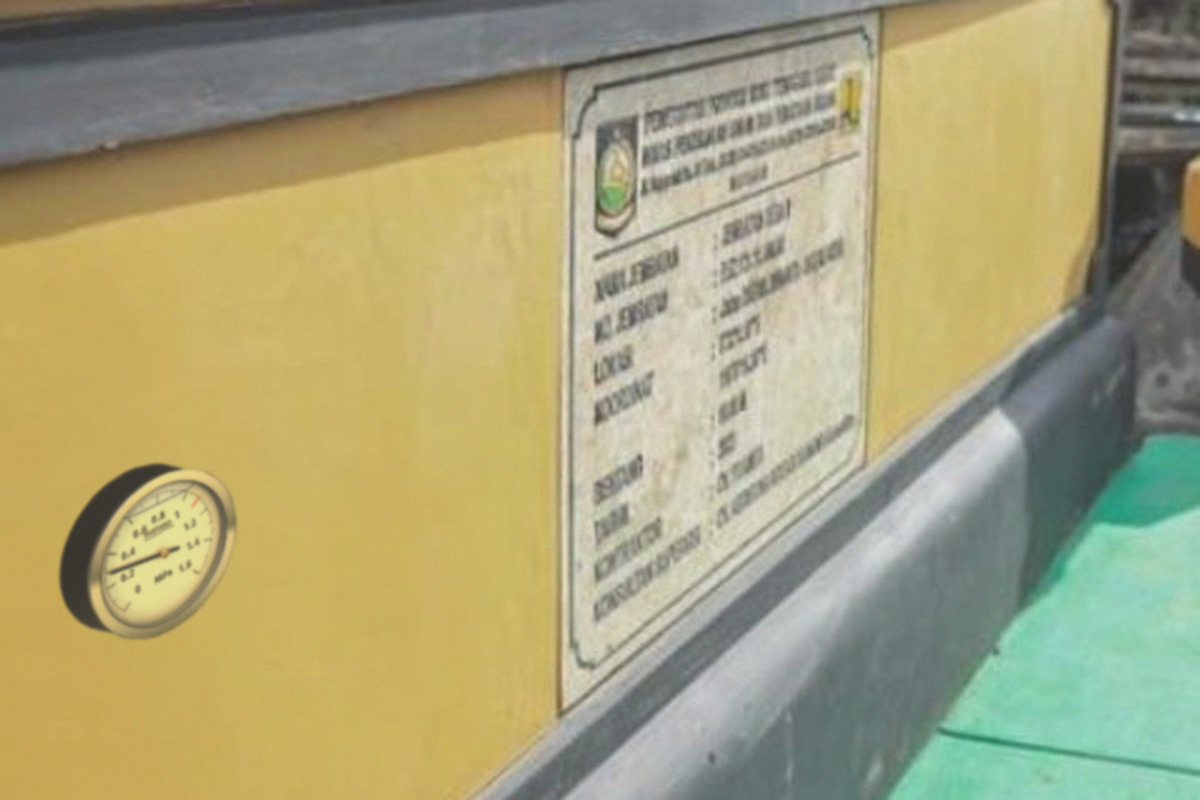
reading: 0.3MPa
